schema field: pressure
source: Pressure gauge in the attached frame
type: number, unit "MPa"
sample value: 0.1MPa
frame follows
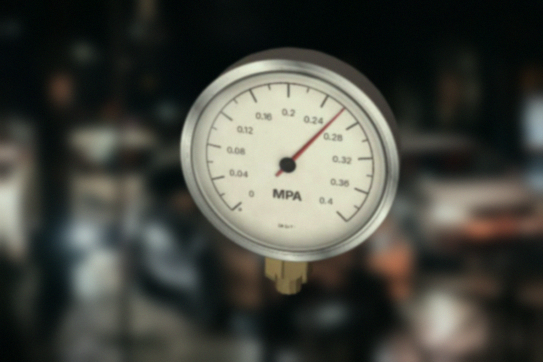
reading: 0.26MPa
